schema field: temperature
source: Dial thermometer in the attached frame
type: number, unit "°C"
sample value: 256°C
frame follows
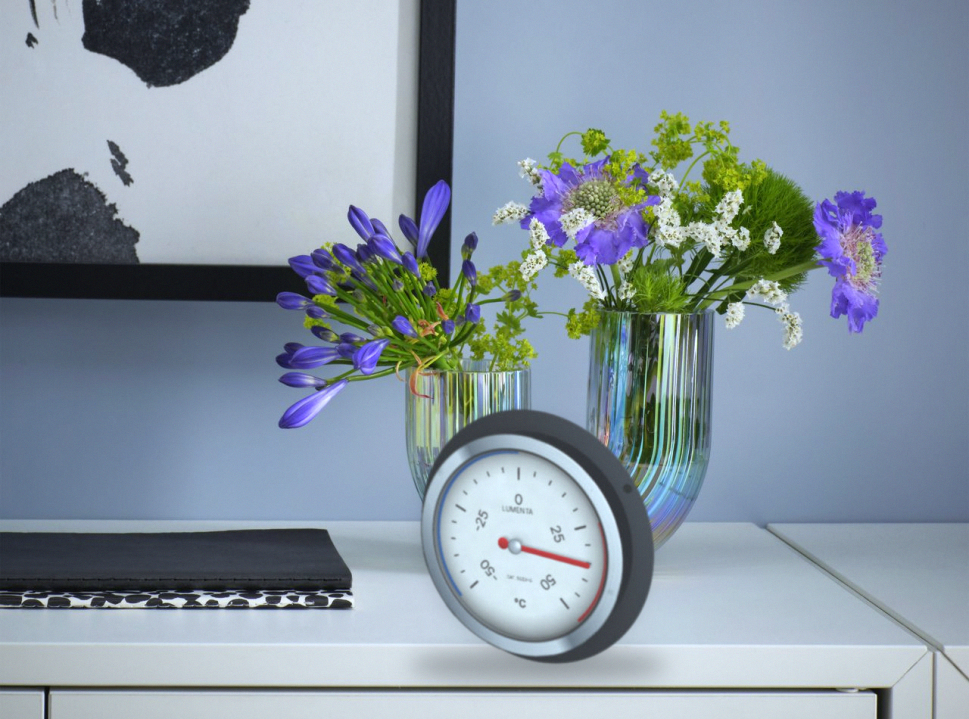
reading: 35°C
